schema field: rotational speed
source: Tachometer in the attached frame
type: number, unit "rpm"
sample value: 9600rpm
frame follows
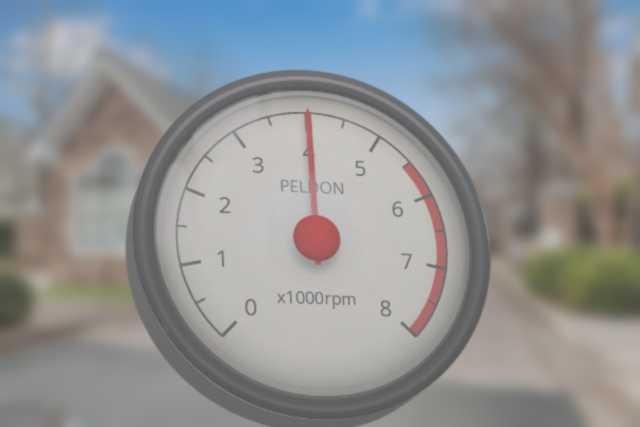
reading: 4000rpm
